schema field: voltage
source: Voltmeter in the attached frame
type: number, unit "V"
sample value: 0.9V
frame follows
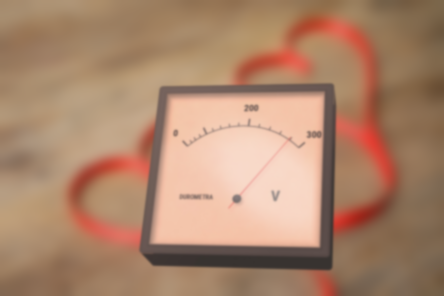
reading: 280V
